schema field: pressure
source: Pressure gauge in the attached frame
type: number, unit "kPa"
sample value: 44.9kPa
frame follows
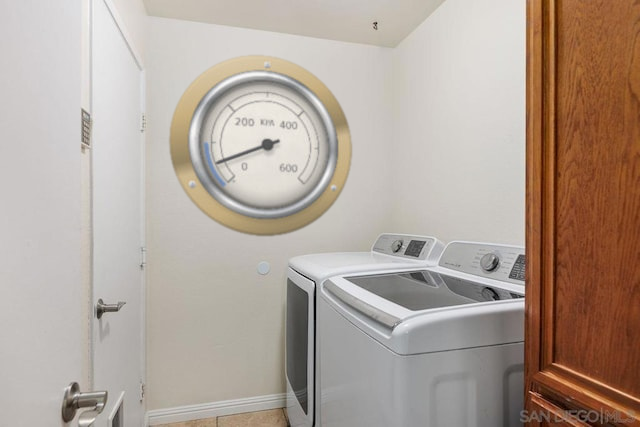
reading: 50kPa
